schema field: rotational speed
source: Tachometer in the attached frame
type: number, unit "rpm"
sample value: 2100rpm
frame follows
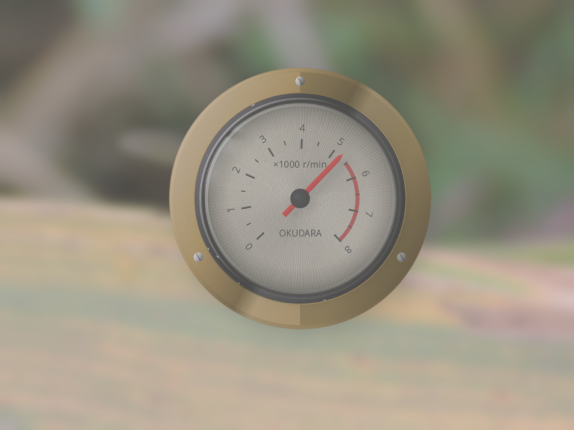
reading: 5250rpm
